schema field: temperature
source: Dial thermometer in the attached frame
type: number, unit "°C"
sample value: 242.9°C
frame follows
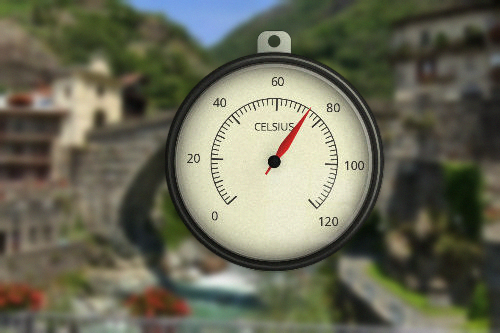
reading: 74°C
